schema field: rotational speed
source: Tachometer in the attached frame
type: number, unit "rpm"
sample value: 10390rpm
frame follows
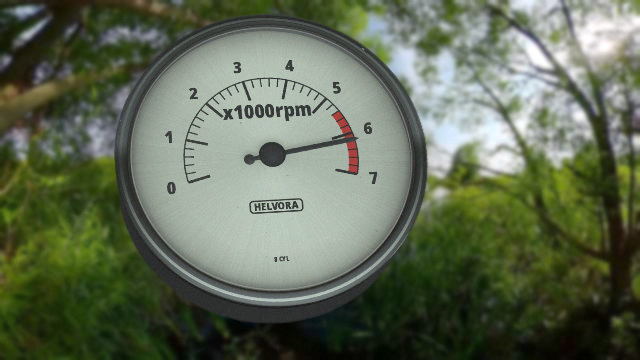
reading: 6200rpm
